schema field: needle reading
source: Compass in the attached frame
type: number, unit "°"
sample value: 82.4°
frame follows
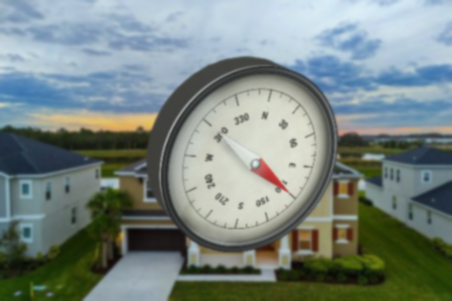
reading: 120°
